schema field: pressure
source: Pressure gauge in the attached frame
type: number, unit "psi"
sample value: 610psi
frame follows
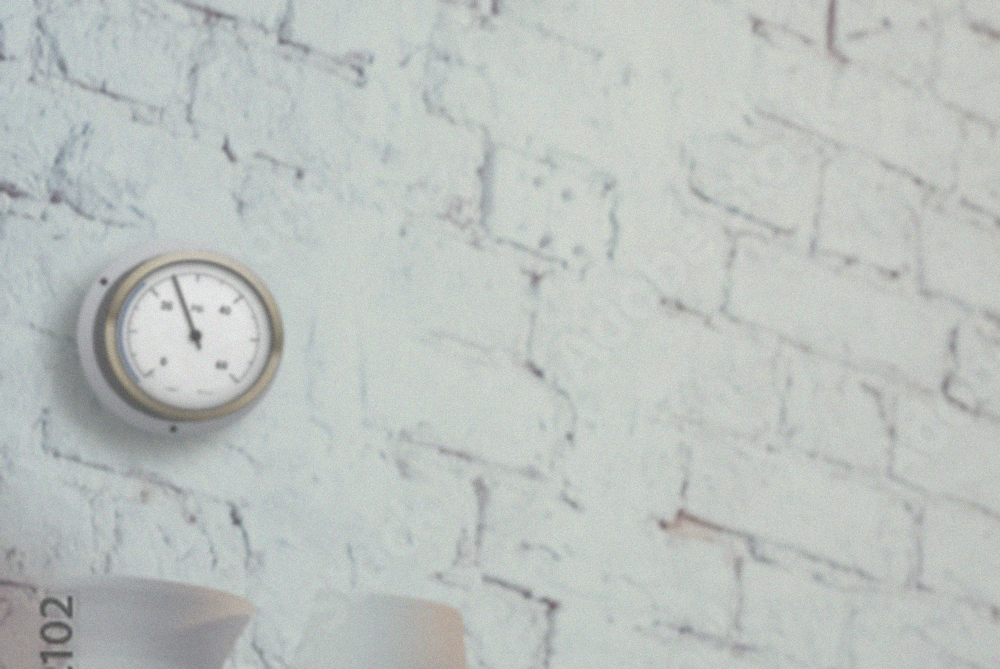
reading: 25psi
